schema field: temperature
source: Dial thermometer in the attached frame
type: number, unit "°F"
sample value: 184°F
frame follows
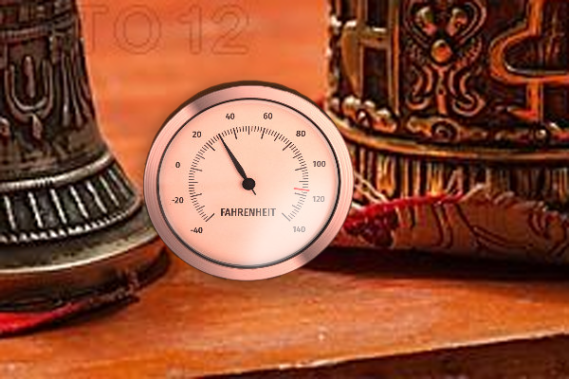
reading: 30°F
